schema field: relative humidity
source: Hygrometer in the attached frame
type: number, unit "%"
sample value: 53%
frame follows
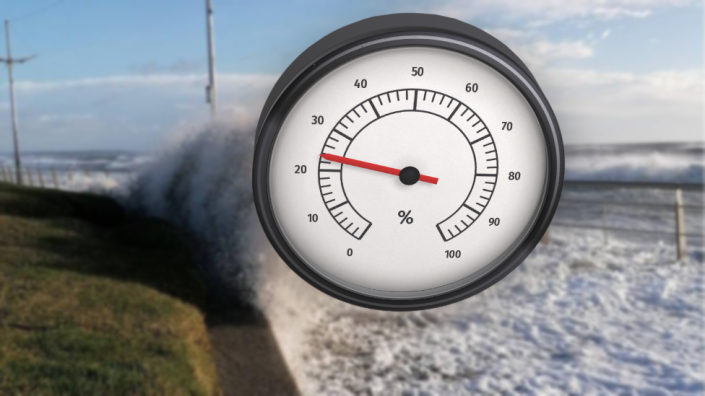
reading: 24%
